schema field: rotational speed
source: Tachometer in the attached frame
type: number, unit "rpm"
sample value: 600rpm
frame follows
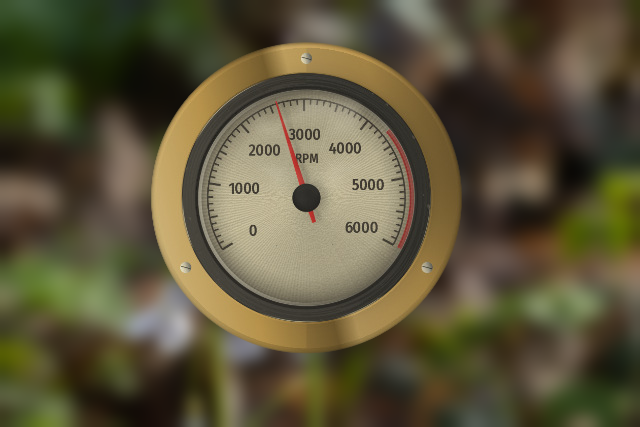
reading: 2600rpm
